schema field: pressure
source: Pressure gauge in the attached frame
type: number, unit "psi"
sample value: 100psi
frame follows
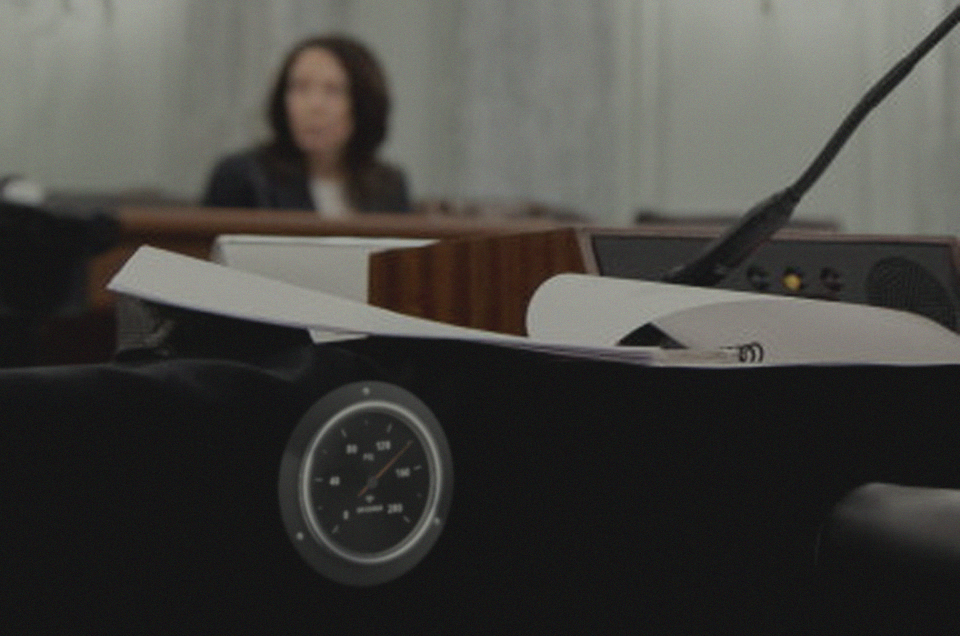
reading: 140psi
